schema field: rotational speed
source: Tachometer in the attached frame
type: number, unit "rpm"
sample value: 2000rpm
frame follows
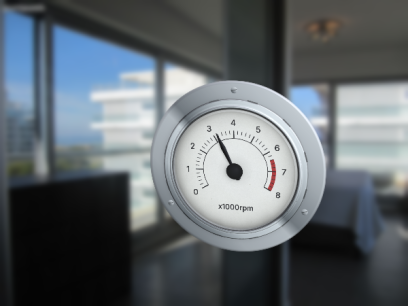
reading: 3200rpm
